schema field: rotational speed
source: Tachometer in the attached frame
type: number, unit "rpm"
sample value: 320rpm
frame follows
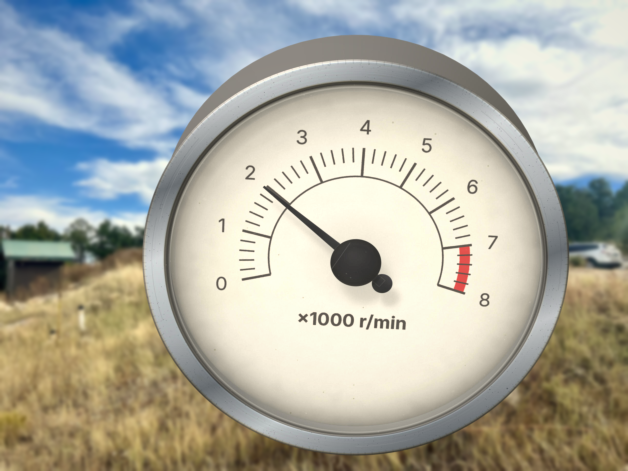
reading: 2000rpm
